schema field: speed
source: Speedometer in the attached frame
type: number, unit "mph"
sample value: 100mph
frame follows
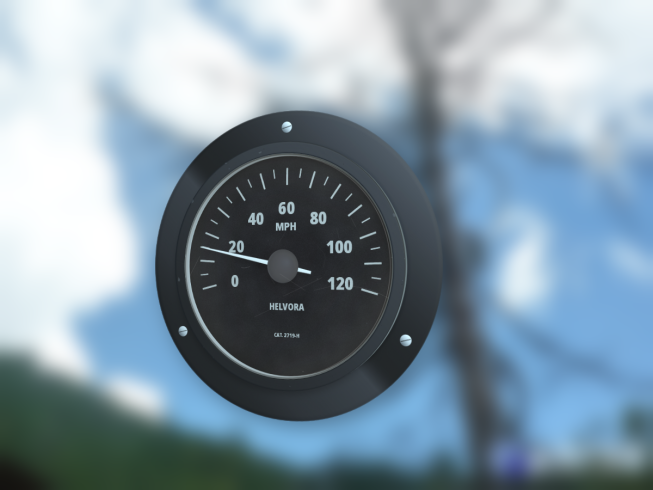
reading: 15mph
